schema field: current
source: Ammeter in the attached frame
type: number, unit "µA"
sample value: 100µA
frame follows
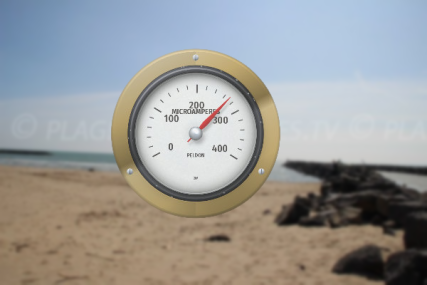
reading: 270µA
